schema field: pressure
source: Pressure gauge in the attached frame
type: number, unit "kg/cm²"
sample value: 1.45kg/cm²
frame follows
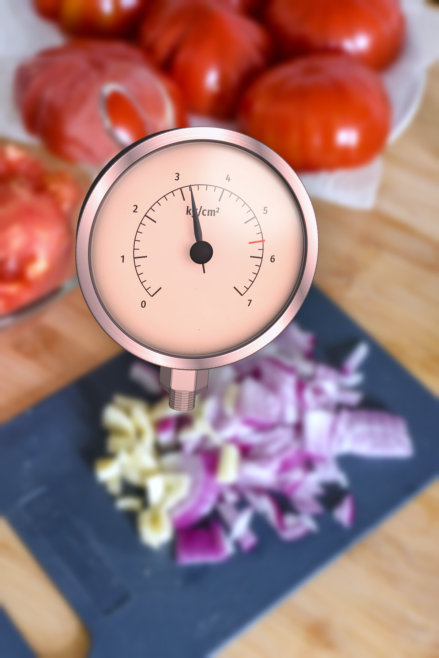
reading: 3.2kg/cm²
